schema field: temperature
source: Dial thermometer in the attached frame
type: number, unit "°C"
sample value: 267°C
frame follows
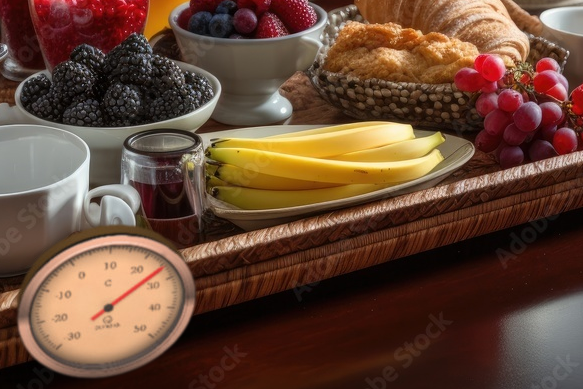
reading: 25°C
